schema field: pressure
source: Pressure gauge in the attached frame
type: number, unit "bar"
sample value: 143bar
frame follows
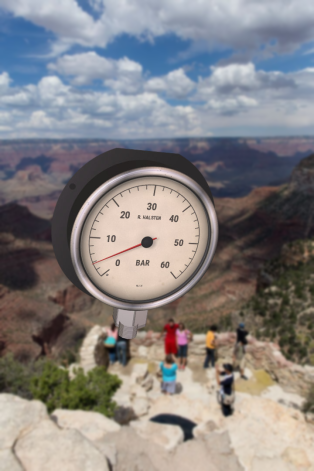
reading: 4bar
